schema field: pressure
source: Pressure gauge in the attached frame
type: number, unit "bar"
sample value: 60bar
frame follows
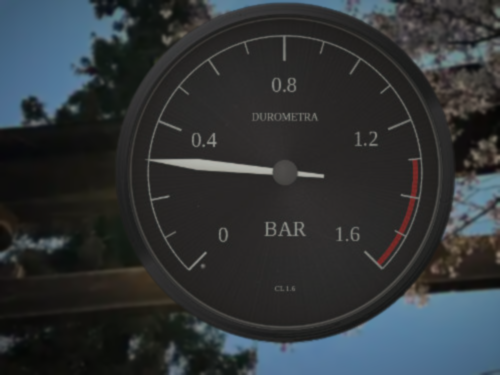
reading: 0.3bar
